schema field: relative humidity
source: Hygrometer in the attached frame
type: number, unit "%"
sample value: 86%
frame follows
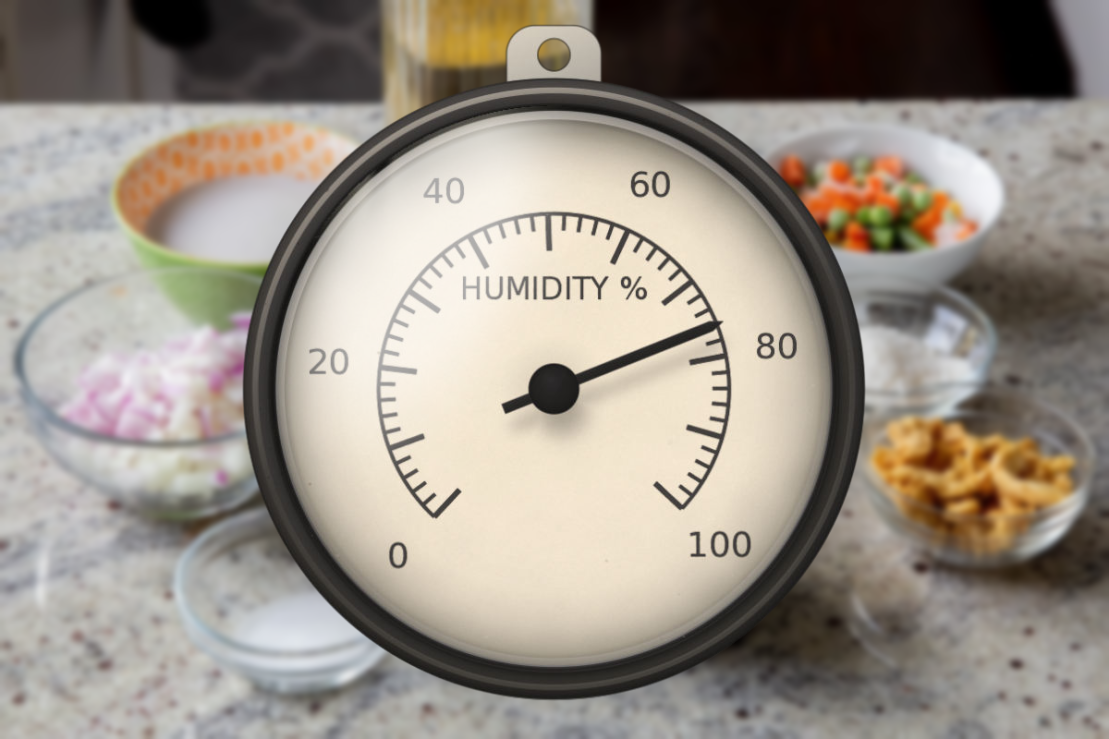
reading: 76%
